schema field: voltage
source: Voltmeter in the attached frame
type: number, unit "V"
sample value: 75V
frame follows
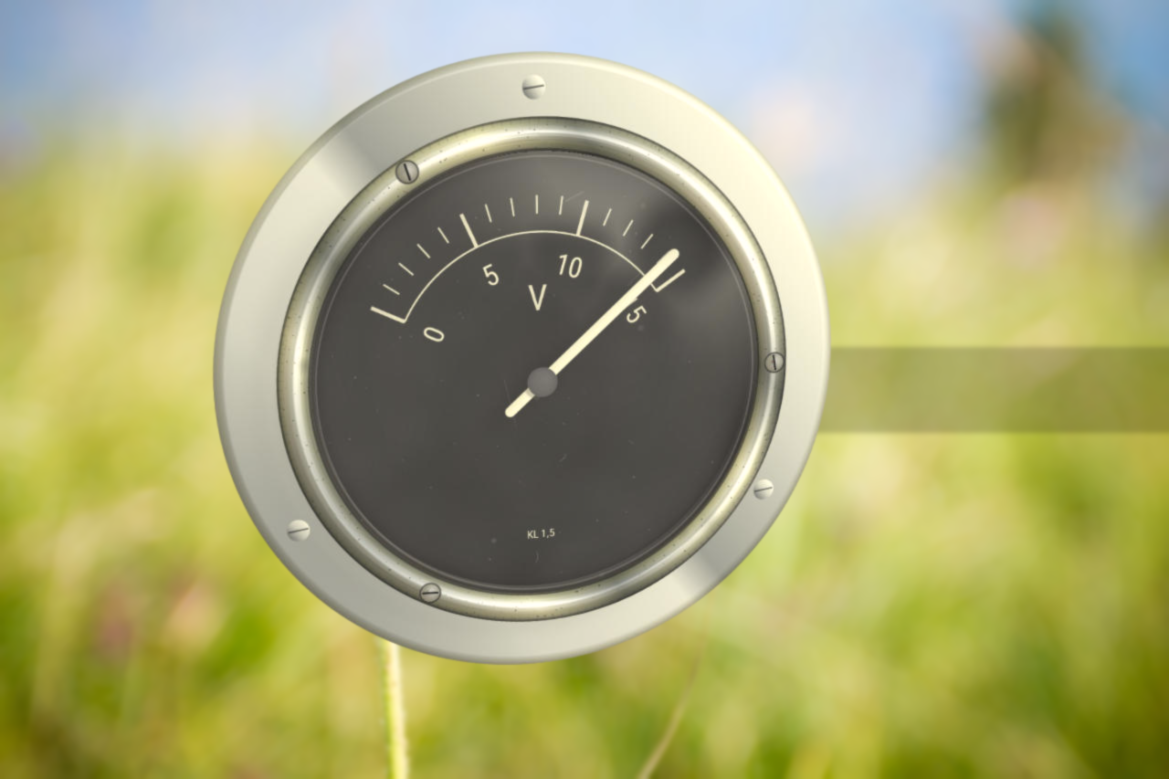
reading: 14V
